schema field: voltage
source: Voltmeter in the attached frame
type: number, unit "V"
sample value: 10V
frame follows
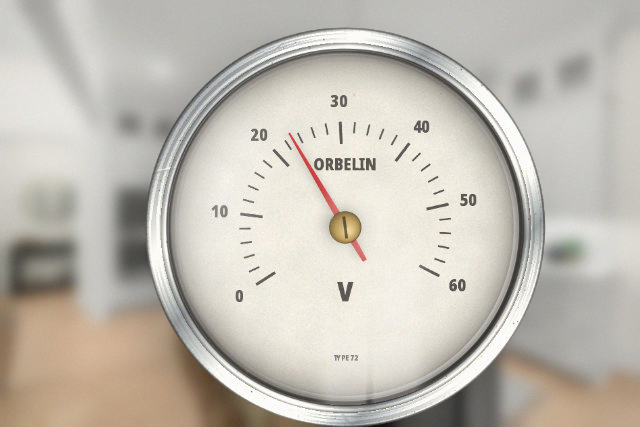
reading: 23V
